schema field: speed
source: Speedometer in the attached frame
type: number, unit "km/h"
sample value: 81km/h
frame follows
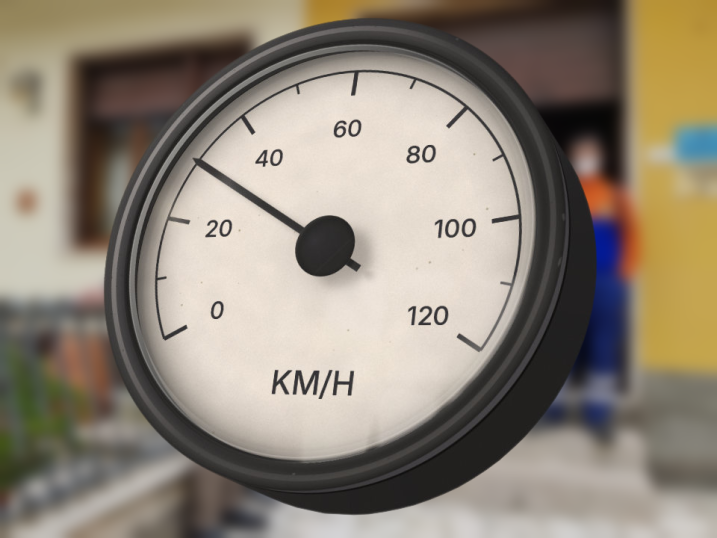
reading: 30km/h
